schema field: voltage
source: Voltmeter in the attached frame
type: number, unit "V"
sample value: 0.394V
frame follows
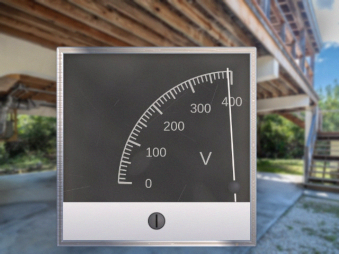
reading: 390V
